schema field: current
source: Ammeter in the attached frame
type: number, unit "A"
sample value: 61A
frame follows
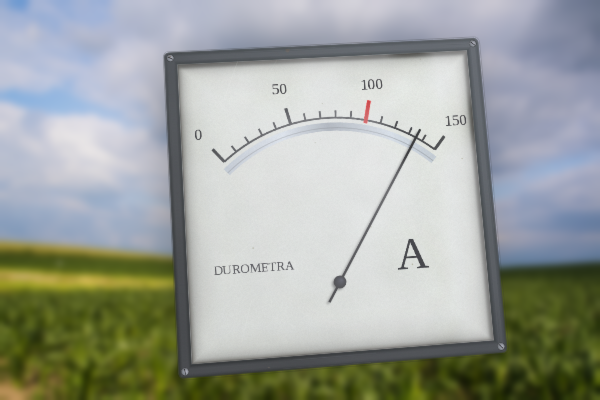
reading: 135A
